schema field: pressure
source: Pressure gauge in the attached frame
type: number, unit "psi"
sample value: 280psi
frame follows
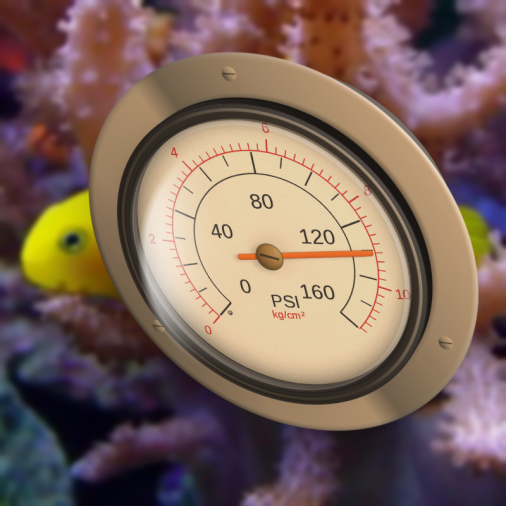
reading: 130psi
